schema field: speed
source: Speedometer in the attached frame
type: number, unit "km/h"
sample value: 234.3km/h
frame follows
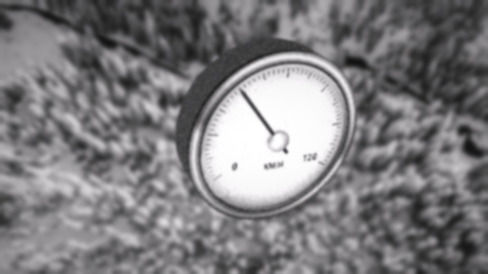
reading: 40km/h
